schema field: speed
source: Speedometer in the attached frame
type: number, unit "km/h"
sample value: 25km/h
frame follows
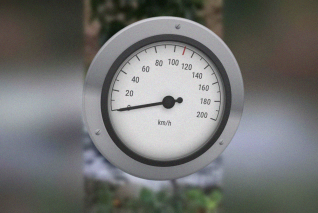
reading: 0km/h
